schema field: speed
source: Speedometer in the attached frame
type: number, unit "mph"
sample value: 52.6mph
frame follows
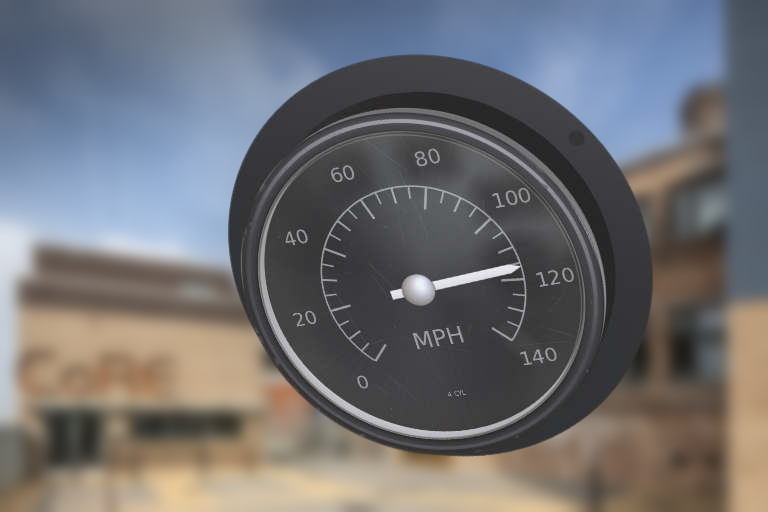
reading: 115mph
